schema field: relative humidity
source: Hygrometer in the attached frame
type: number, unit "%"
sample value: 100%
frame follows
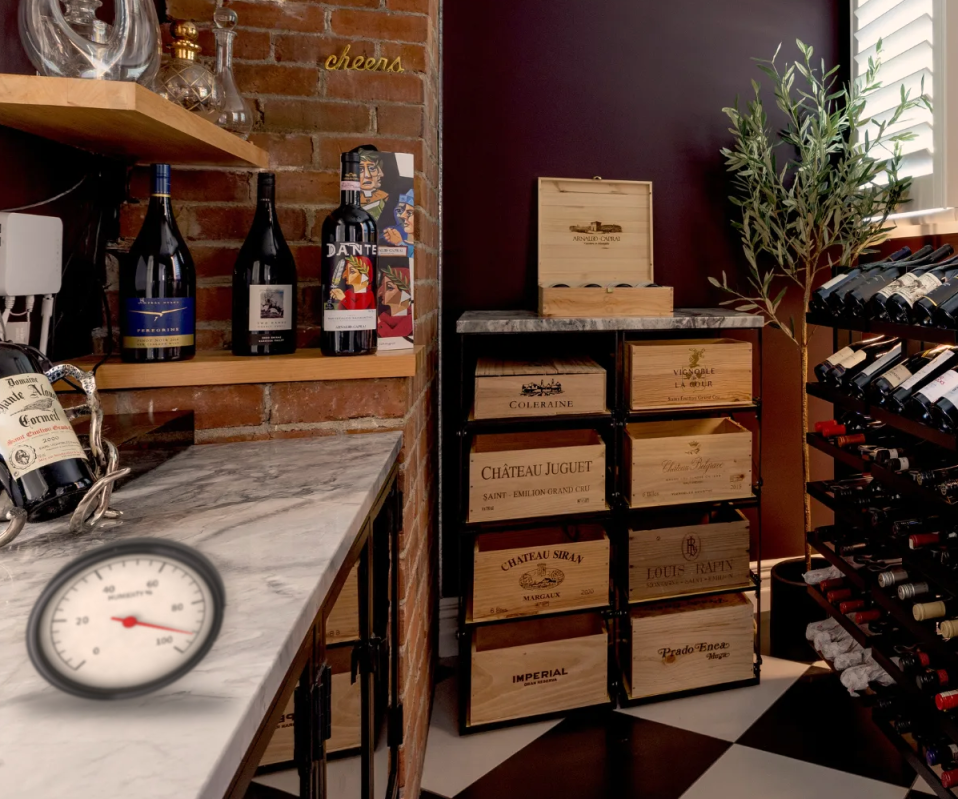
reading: 92%
